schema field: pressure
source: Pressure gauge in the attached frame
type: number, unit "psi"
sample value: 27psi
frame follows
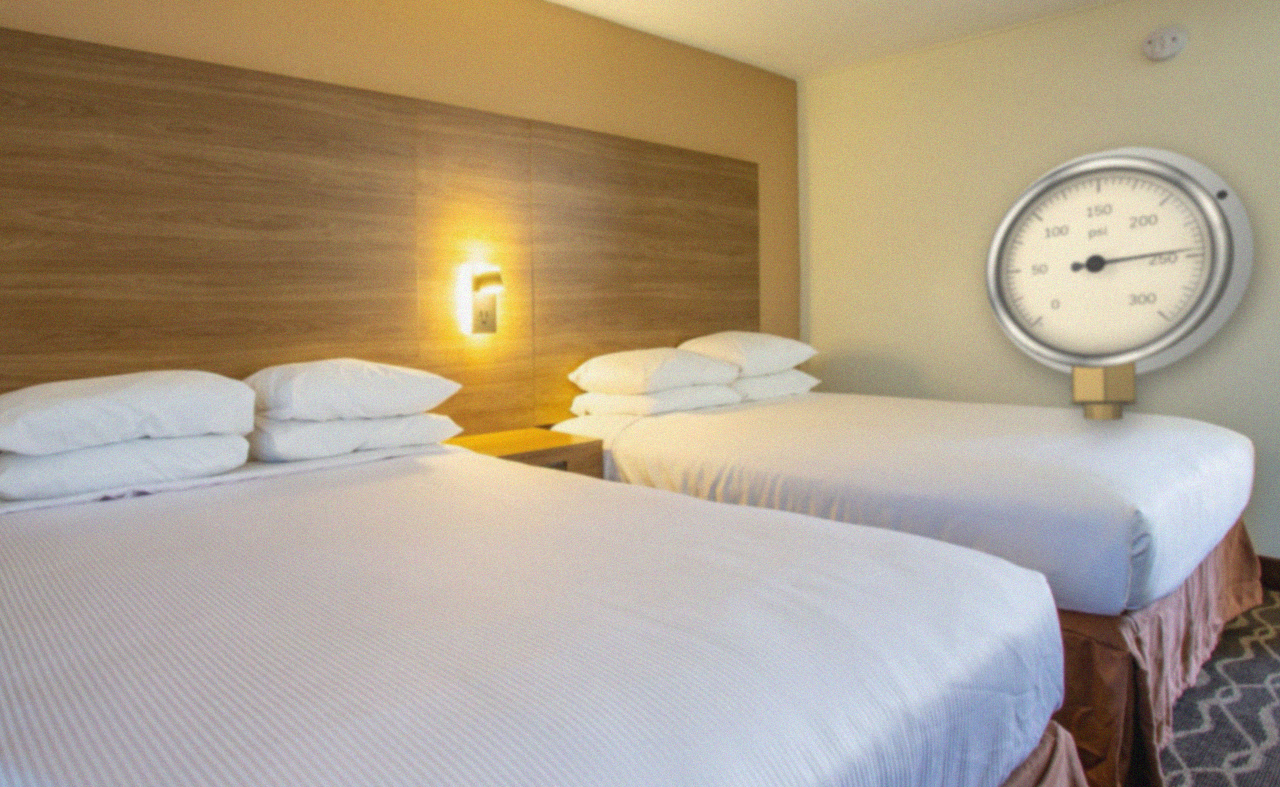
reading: 245psi
